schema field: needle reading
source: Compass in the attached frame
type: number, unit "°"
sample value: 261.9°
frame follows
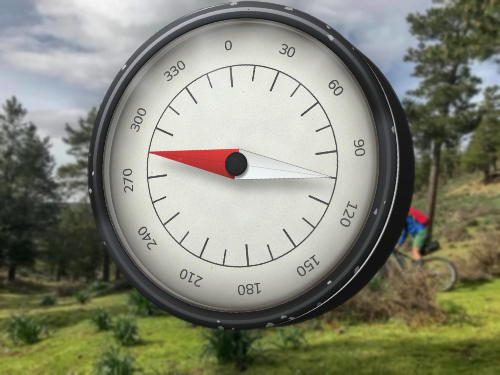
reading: 285°
